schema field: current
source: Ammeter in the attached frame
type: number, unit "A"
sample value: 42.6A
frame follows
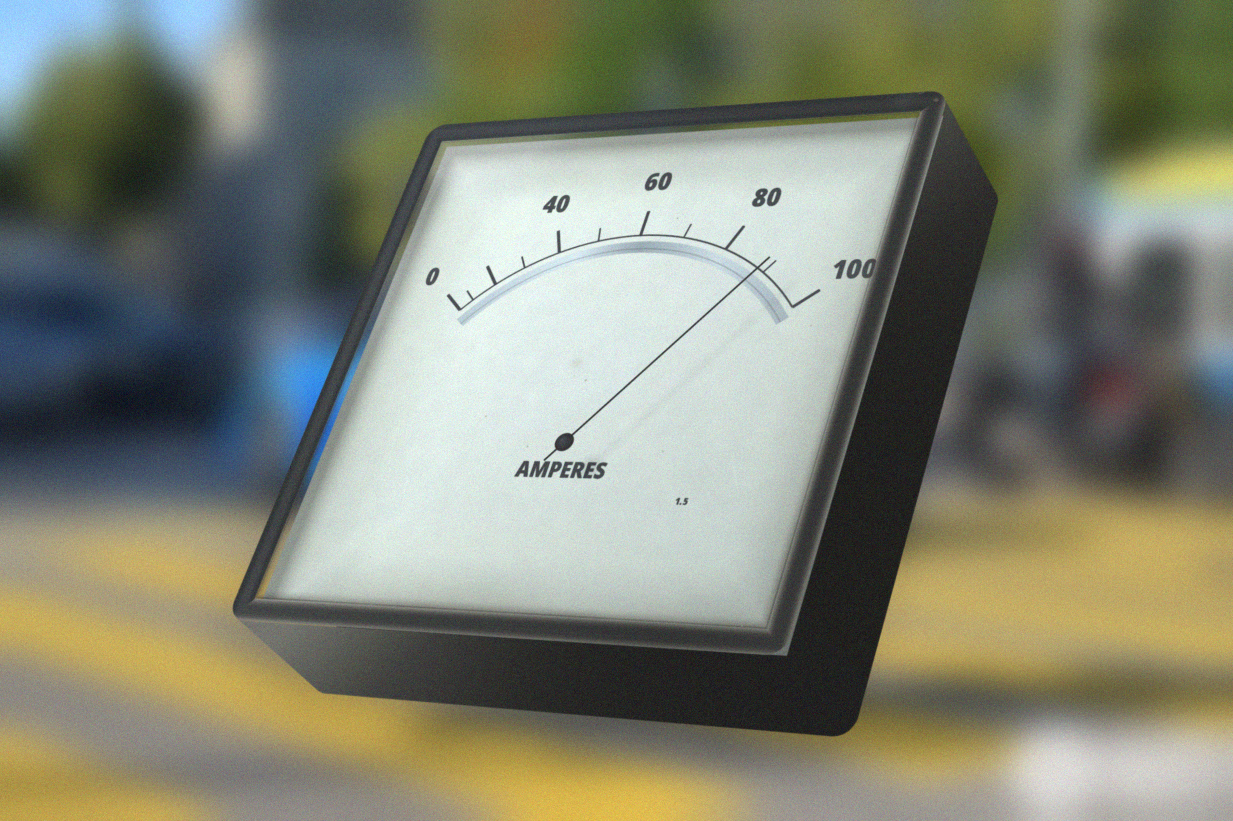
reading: 90A
